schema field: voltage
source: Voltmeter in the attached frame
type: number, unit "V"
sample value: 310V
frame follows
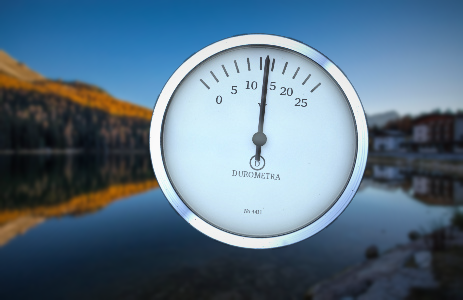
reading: 13.75V
